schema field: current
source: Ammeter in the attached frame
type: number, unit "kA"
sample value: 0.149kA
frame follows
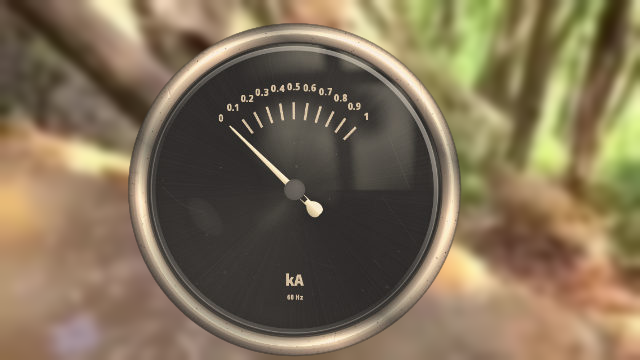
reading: 0kA
